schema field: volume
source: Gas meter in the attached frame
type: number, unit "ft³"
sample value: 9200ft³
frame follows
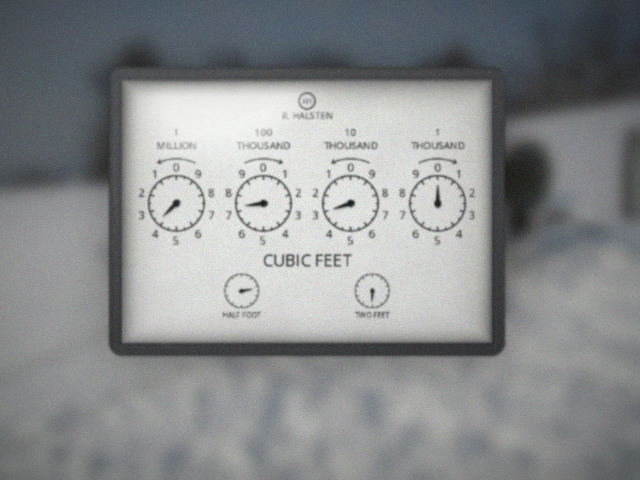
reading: 373000ft³
